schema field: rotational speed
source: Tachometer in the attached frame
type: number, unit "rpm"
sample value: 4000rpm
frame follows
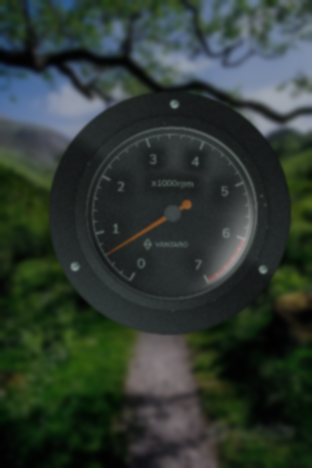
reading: 600rpm
